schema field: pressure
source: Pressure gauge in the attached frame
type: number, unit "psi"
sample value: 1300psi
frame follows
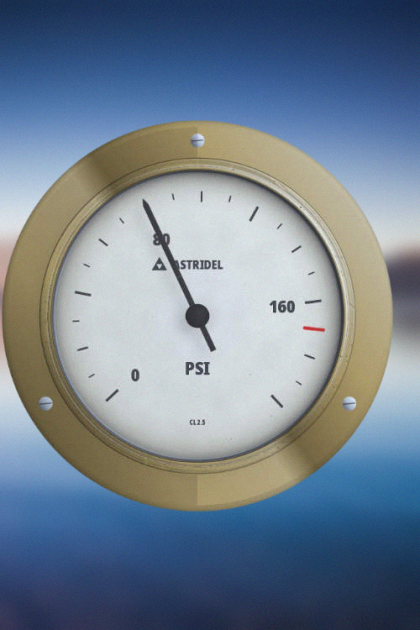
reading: 80psi
